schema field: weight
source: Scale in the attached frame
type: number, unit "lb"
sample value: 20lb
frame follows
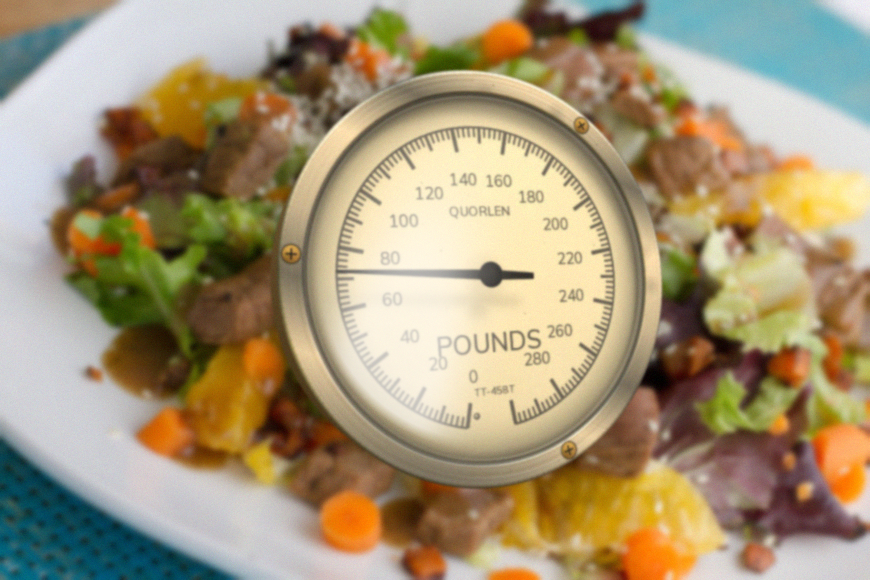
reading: 72lb
